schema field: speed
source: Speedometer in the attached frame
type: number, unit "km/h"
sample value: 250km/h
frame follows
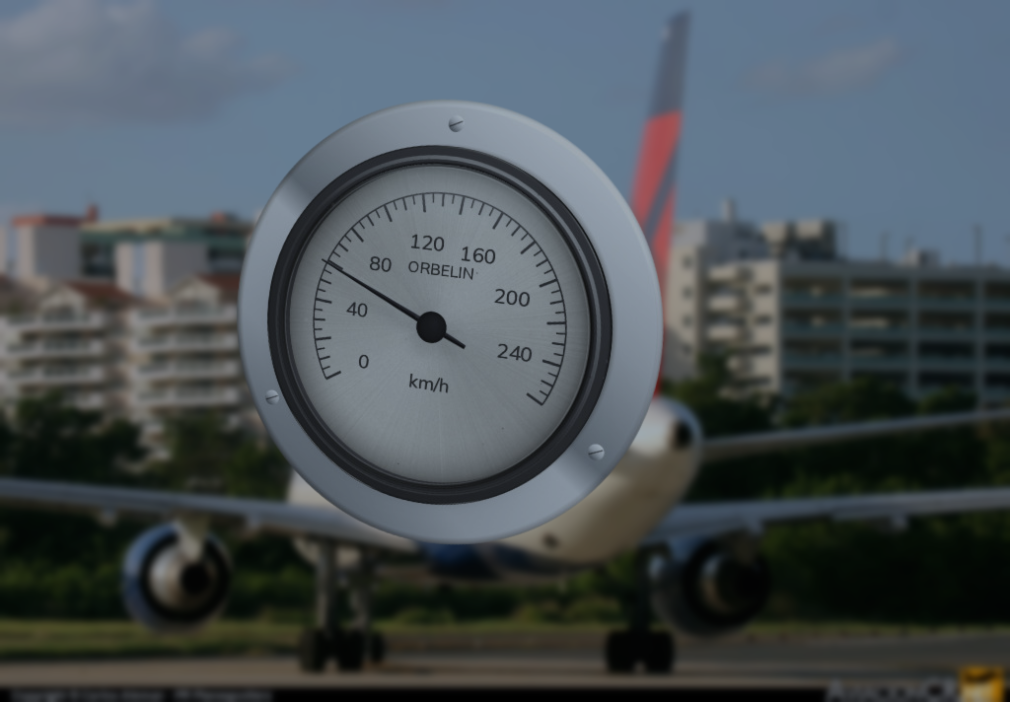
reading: 60km/h
